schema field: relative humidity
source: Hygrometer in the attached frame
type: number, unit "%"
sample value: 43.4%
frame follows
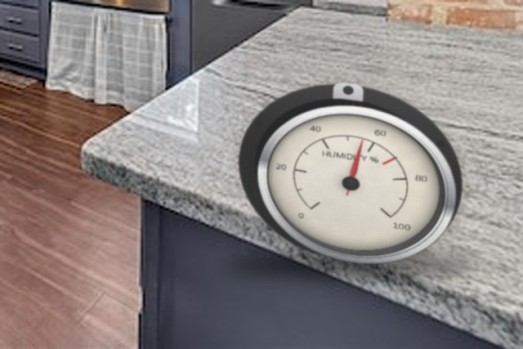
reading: 55%
